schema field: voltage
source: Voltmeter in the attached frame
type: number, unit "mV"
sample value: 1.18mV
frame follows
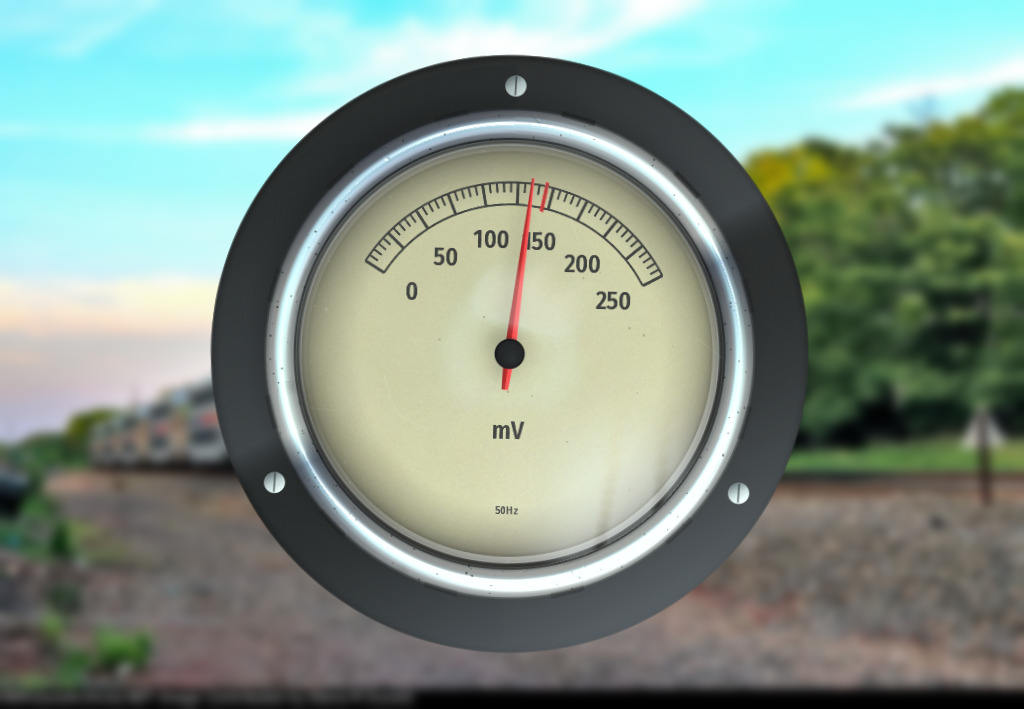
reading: 135mV
